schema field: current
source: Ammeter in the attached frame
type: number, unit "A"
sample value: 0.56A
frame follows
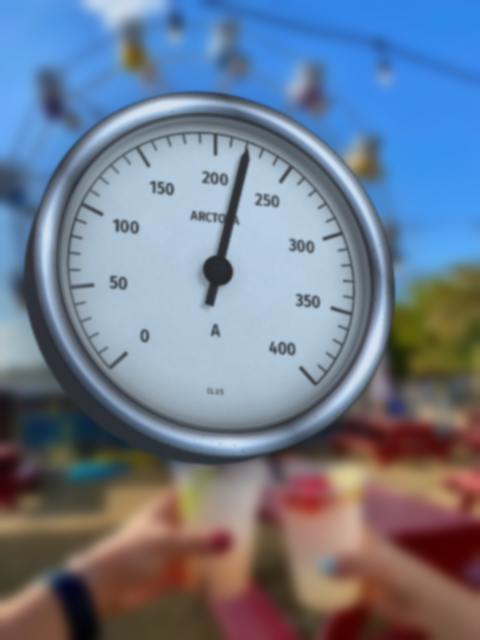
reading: 220A
